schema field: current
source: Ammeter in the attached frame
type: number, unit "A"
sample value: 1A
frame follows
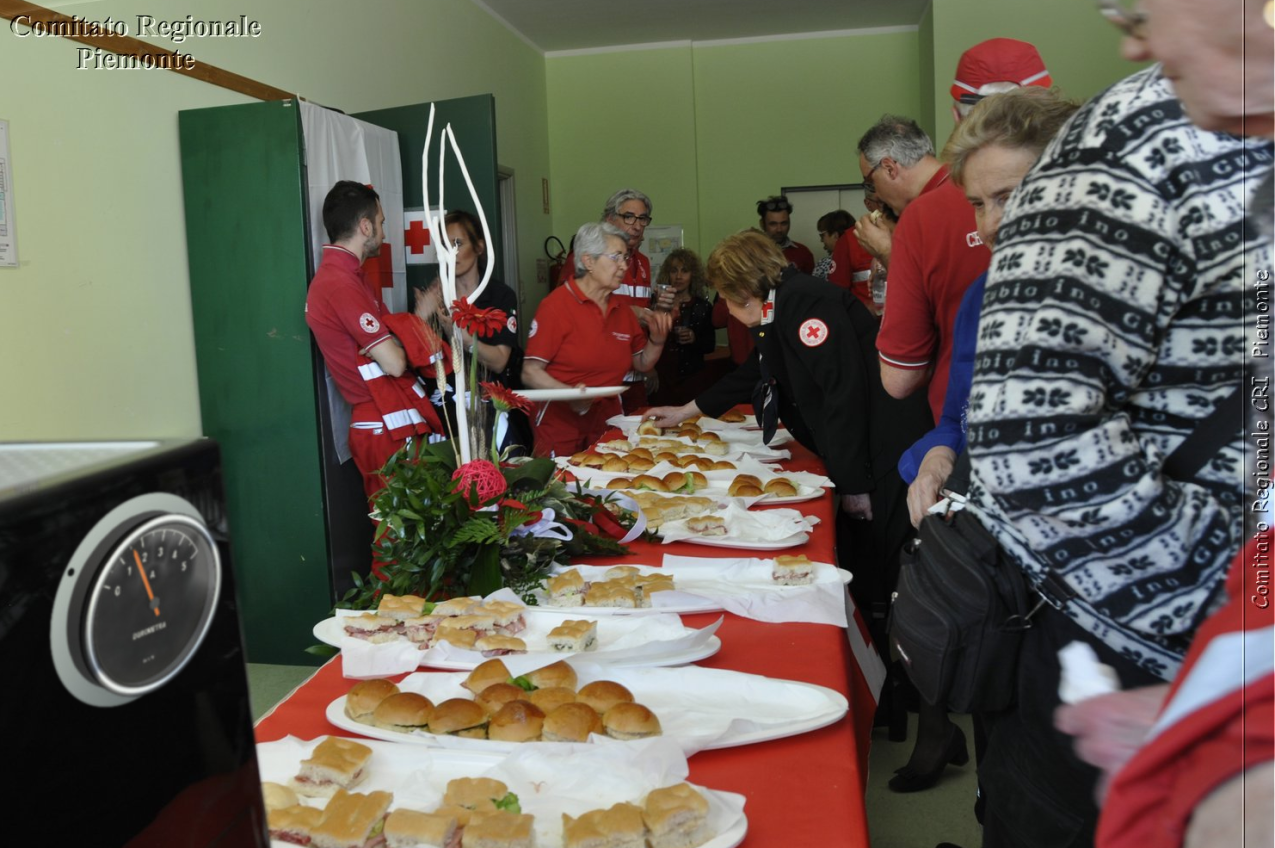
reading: 1.5A
